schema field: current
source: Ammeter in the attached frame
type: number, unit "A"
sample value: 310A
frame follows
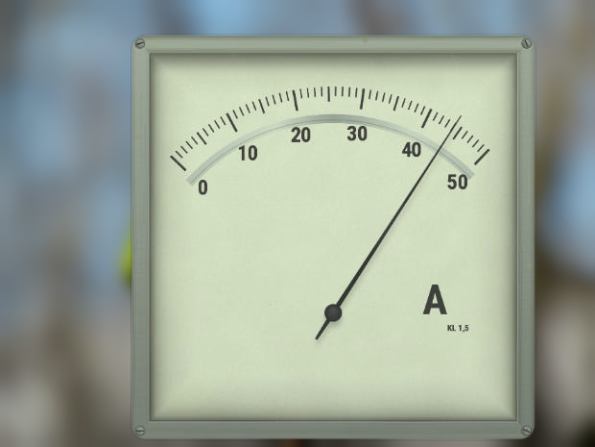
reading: 44A
